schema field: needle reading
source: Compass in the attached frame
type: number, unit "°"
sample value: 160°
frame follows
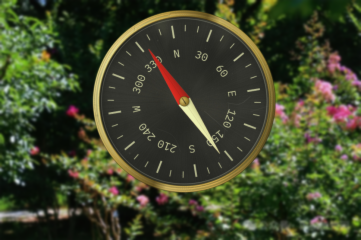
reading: 335°
